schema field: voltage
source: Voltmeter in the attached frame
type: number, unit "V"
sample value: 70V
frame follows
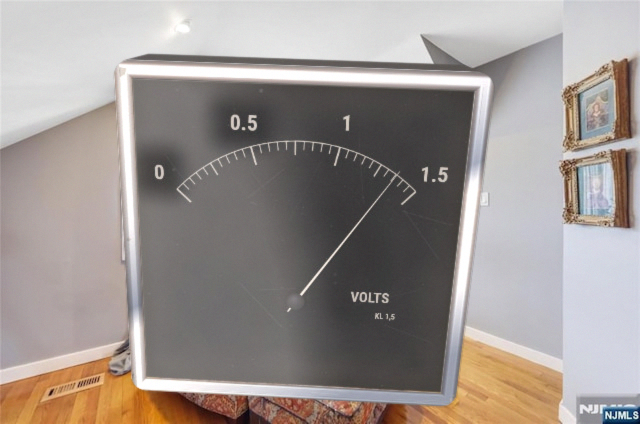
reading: 1.35V
